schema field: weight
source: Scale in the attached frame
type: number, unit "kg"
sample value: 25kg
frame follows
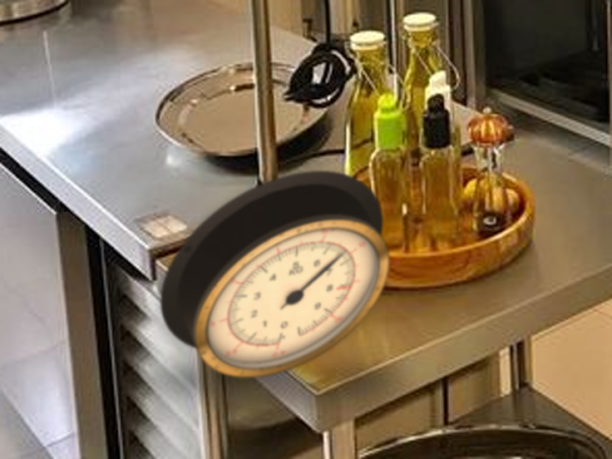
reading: 6.5kg
